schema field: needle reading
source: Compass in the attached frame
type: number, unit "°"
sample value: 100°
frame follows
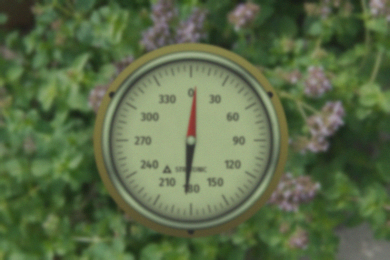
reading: 5°
